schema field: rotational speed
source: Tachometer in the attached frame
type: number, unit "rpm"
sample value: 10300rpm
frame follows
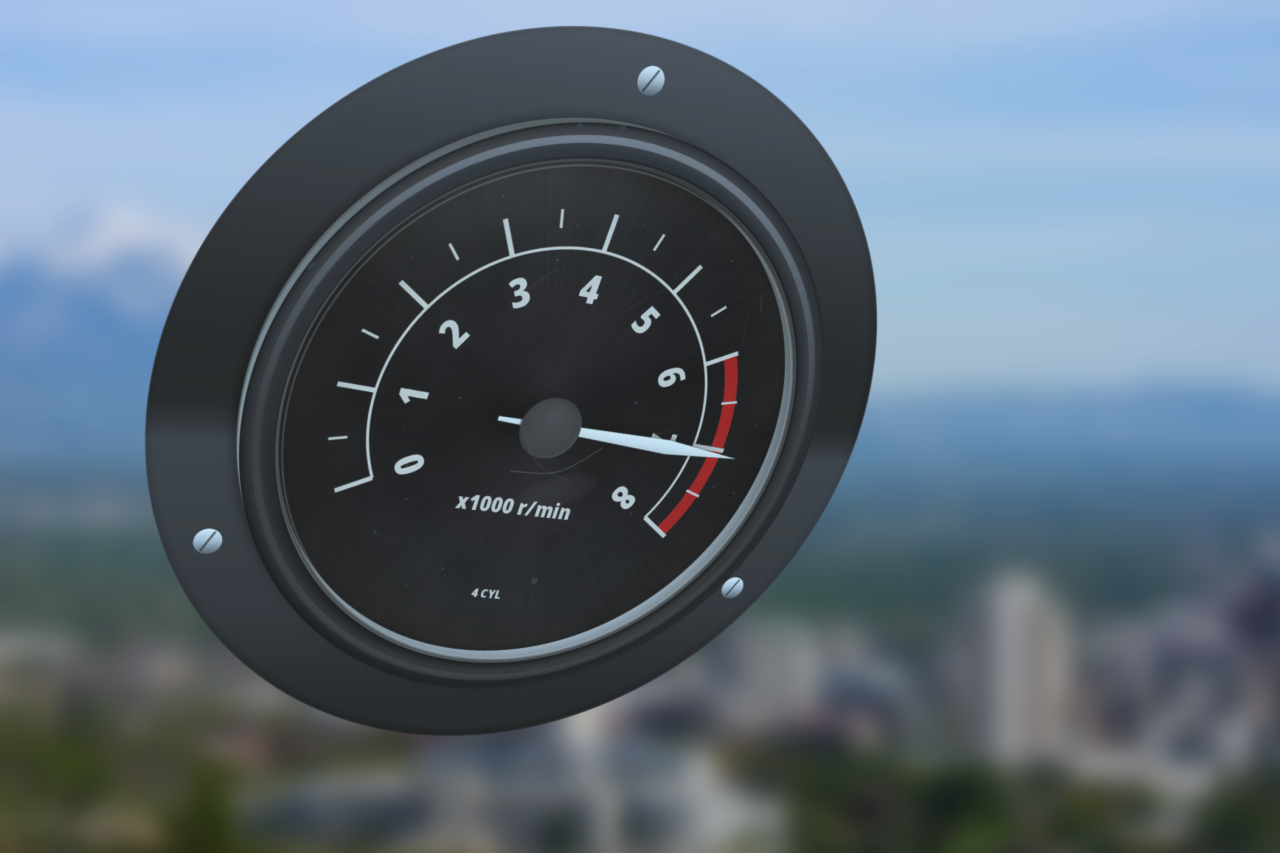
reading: 7000rpm
